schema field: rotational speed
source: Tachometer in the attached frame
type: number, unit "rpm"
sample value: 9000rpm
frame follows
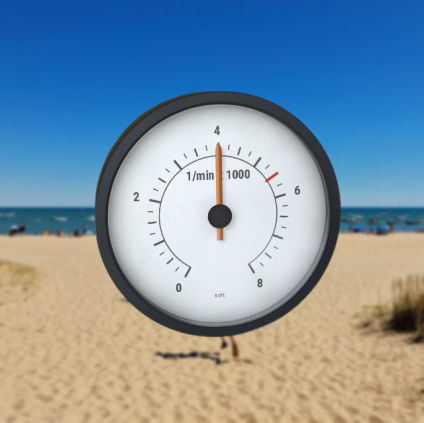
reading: 4000rpm
